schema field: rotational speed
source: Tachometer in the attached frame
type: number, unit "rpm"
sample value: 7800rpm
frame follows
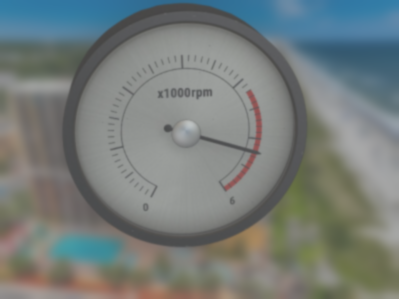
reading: 5200rpm
